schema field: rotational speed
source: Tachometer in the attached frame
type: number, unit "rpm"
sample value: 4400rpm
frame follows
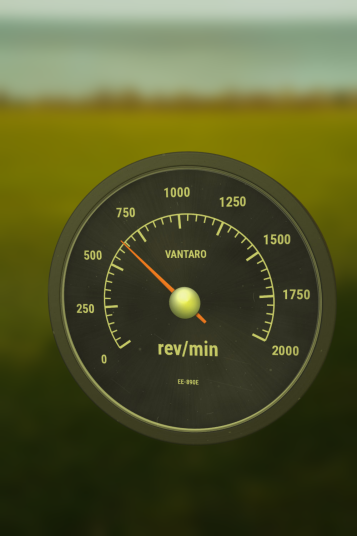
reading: 650rpm
